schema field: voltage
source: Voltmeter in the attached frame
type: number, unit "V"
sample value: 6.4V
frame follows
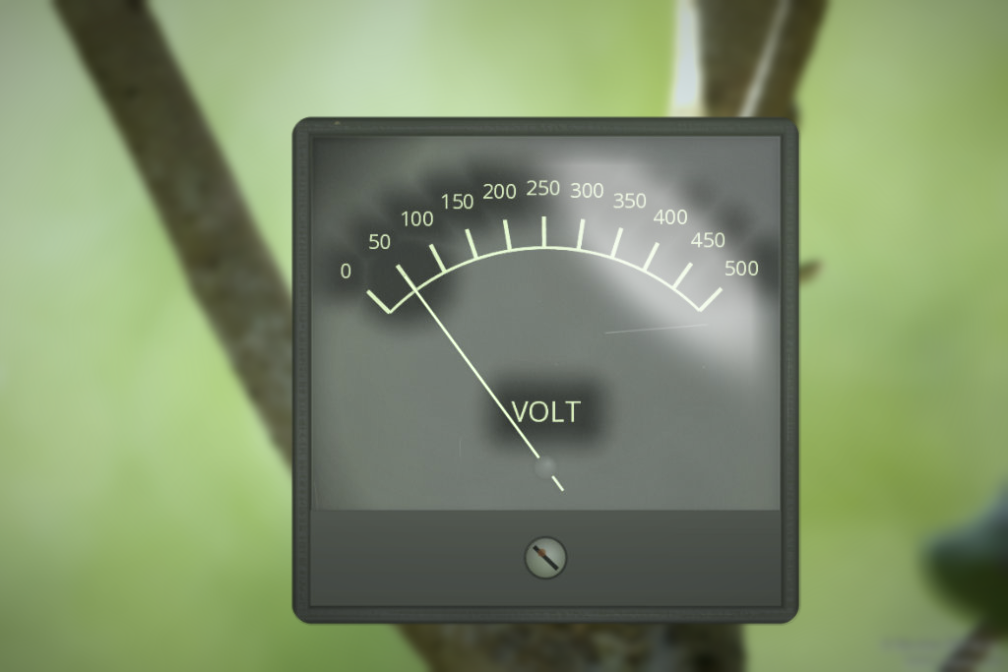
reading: 50V
